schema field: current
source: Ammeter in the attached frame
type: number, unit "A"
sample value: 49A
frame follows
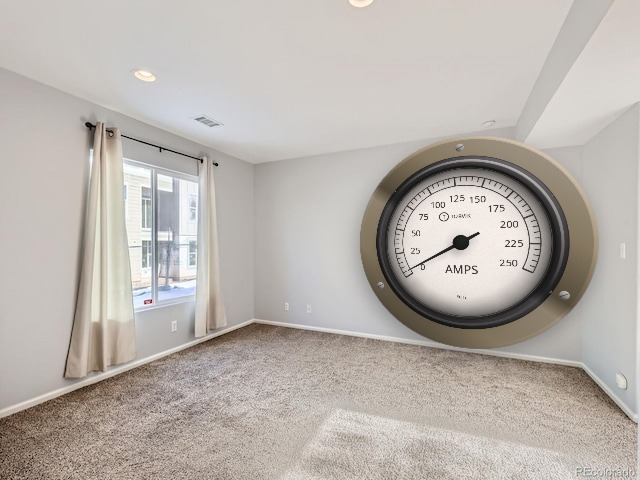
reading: 5A
